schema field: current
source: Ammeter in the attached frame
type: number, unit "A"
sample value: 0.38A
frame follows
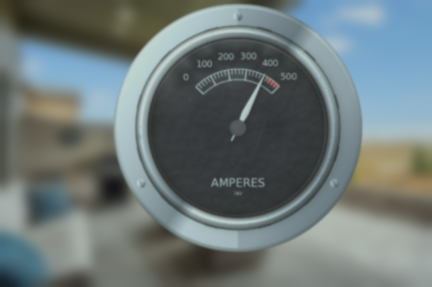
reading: 400A
